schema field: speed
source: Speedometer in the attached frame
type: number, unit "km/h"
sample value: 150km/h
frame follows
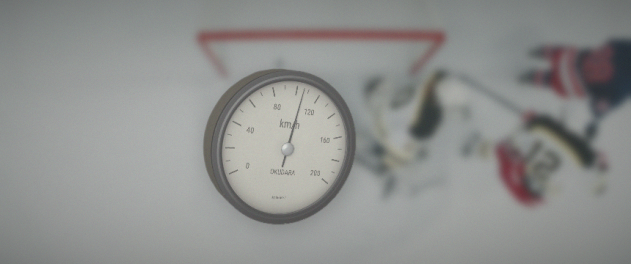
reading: 105km/h
